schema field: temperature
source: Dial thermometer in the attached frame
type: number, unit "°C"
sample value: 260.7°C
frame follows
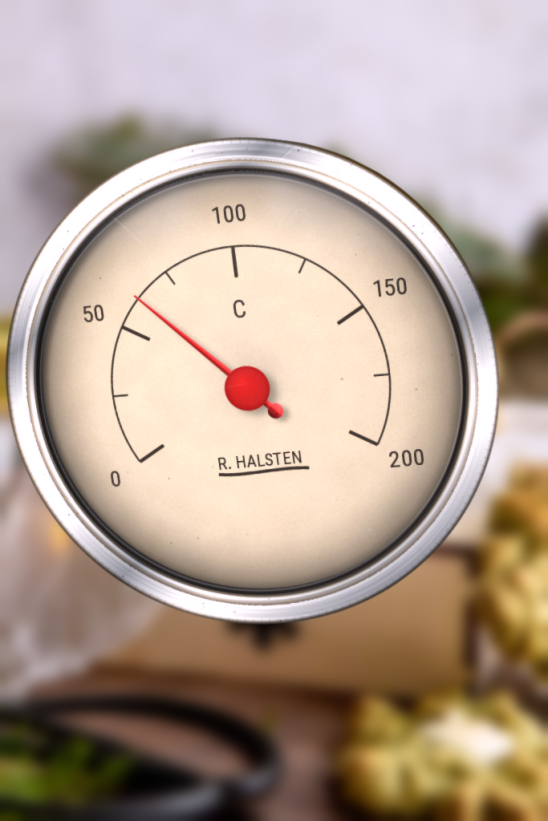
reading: 62.5°C
